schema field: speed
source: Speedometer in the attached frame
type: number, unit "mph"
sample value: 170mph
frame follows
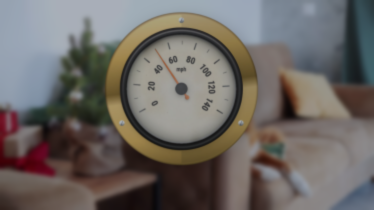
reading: 50mph
